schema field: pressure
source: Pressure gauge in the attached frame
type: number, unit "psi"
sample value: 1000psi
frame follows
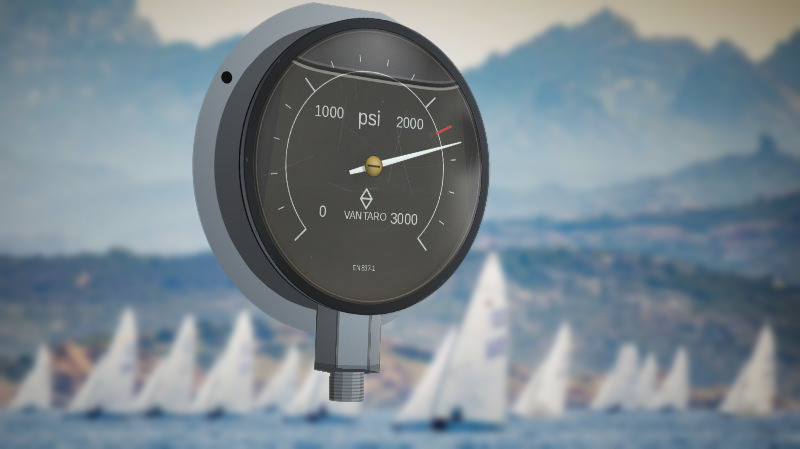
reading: 2300psi
